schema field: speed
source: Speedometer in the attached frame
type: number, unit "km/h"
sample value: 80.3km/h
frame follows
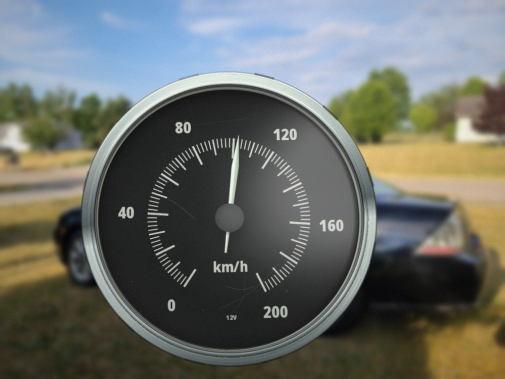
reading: 102km/h
